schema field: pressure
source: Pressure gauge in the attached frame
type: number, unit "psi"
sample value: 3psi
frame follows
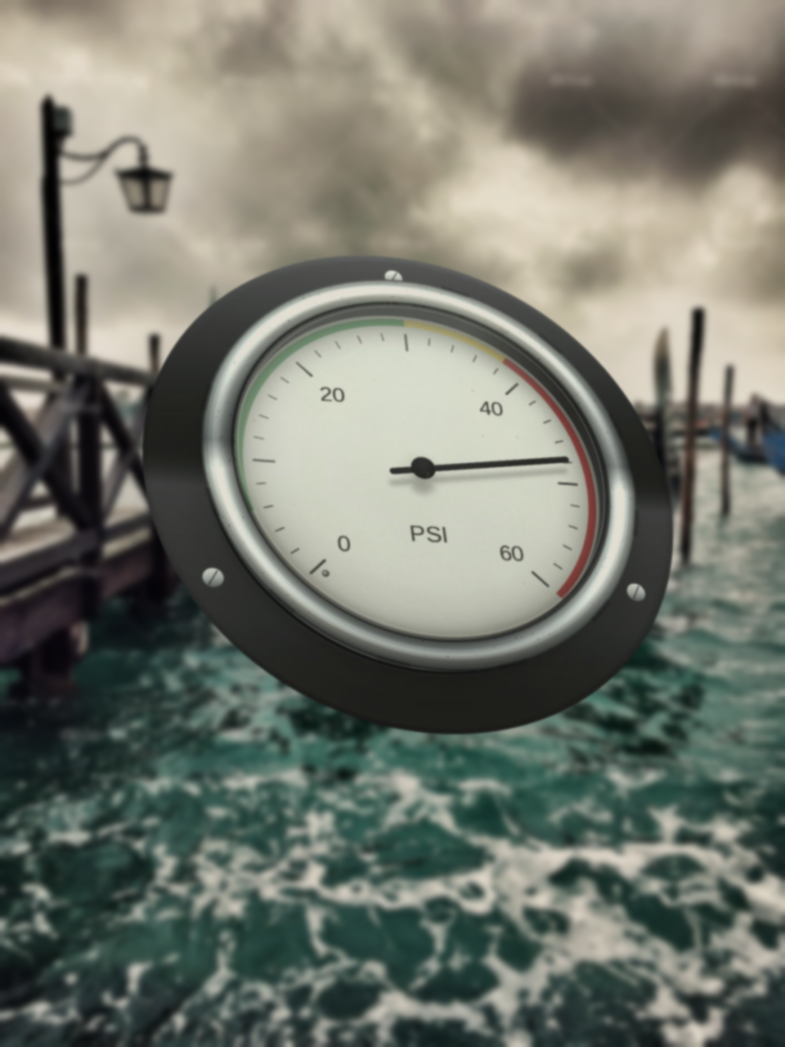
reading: 48psi
